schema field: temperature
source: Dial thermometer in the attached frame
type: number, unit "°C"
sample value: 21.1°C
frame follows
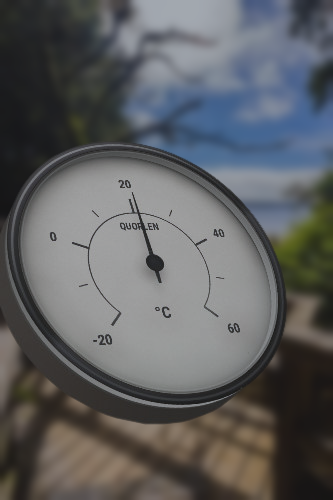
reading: 20°C
